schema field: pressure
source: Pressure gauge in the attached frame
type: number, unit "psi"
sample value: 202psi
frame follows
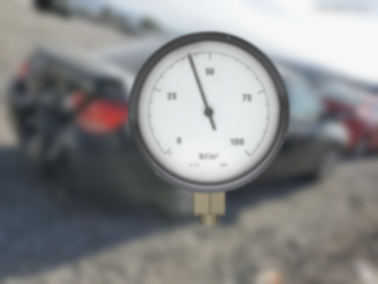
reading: 42.5psi
